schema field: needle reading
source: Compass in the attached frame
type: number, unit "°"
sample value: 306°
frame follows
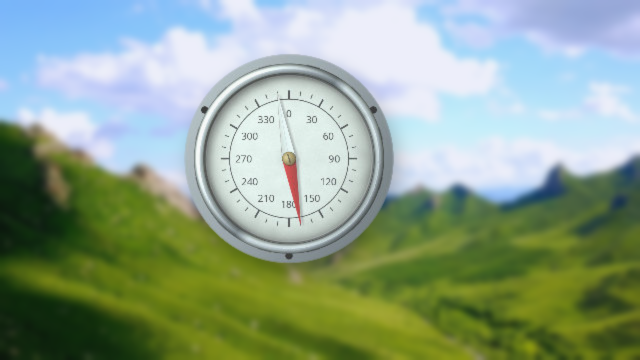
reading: 170°
